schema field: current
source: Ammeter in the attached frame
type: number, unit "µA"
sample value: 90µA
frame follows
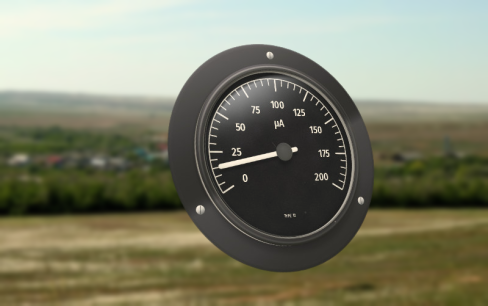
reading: 15µA
